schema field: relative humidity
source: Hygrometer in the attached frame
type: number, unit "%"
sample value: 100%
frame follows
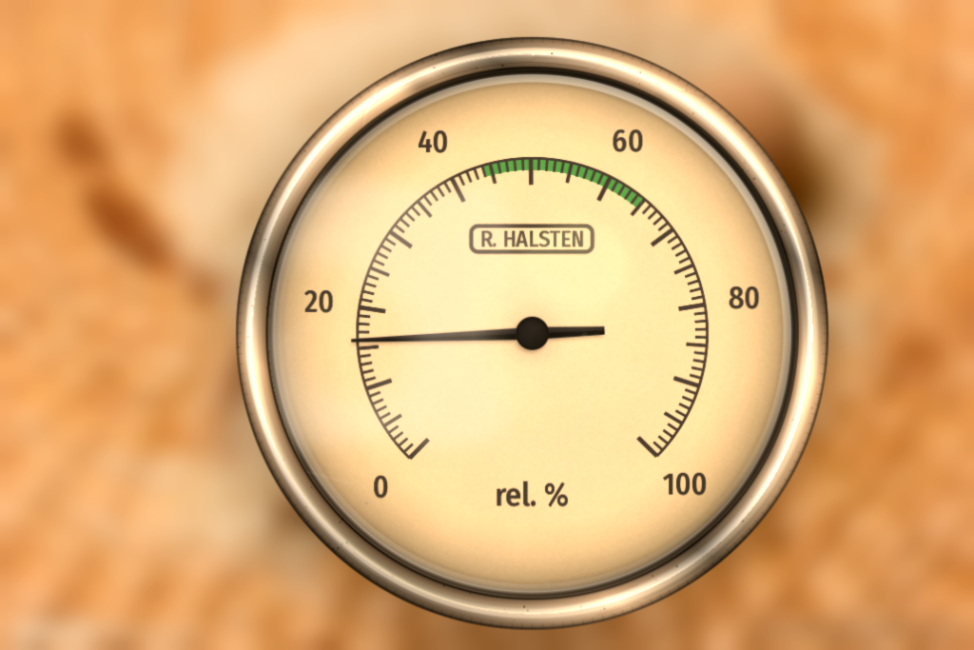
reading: 16%
